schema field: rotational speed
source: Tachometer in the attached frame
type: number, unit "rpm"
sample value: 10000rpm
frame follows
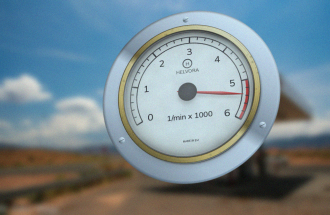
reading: 5400rpm
